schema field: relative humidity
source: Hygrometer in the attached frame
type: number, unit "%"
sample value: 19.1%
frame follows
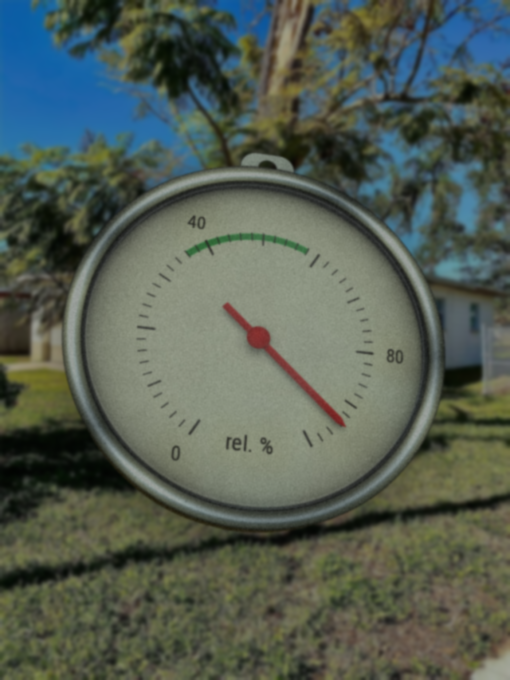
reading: 94%
